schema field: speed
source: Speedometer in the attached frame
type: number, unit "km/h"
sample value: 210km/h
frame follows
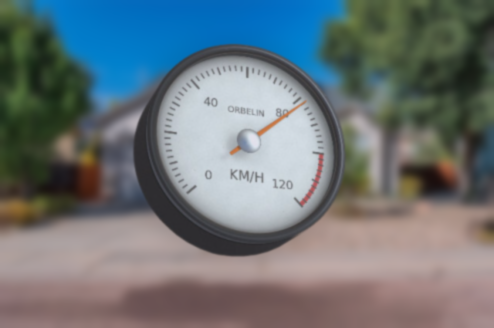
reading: 82km/h
